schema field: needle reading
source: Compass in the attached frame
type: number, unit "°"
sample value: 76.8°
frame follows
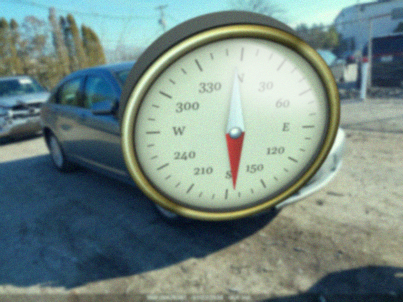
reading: 175°
